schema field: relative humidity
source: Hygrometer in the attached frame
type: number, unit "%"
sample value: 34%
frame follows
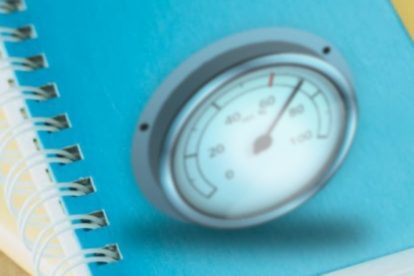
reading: 70%
